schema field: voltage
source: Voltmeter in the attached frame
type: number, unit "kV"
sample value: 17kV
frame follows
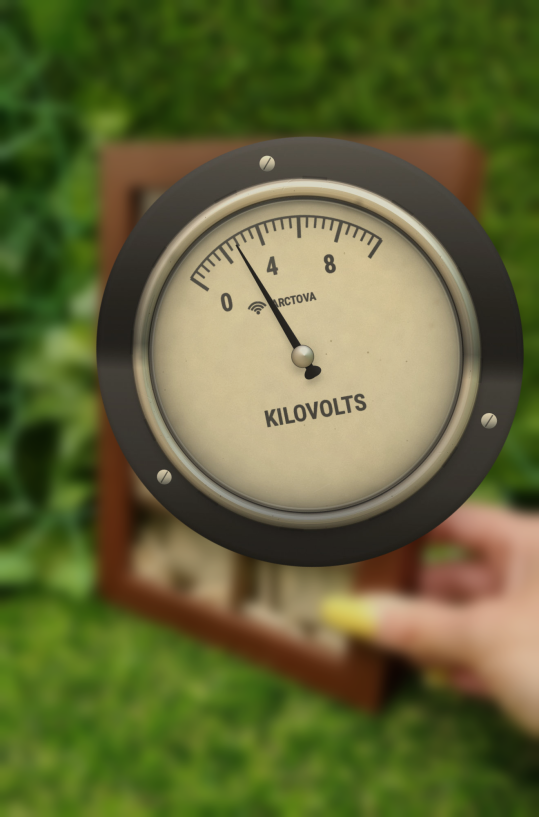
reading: 2.8kV
